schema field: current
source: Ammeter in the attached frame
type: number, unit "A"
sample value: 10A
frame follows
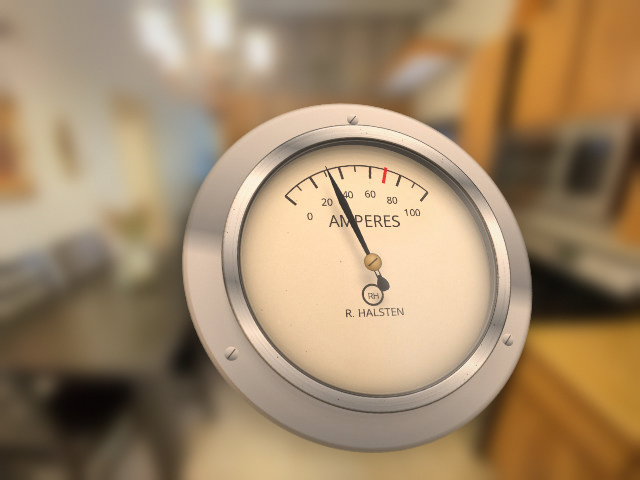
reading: 30A
